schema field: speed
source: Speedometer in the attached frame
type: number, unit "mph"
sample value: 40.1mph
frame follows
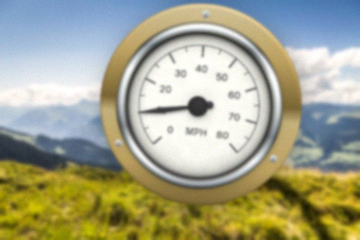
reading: 10mph
